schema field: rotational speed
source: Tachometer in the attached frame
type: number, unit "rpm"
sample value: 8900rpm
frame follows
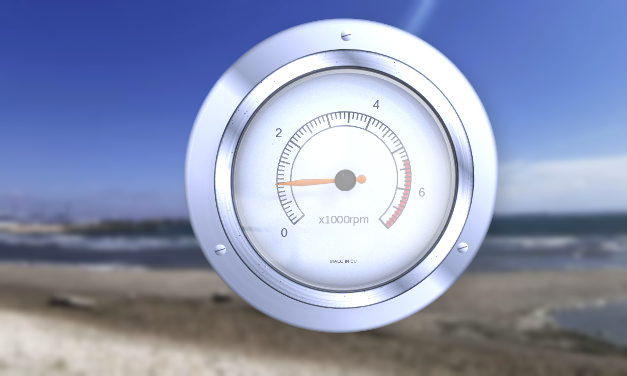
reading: 1000rpm
